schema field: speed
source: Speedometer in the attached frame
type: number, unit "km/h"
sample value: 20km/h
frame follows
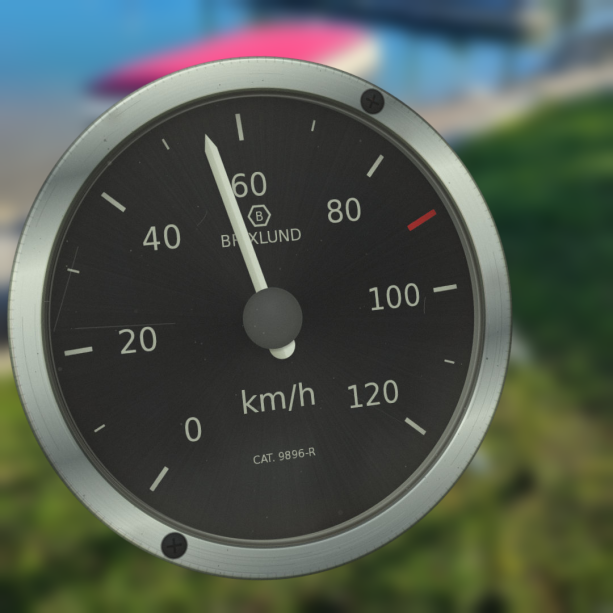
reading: 55km/h
